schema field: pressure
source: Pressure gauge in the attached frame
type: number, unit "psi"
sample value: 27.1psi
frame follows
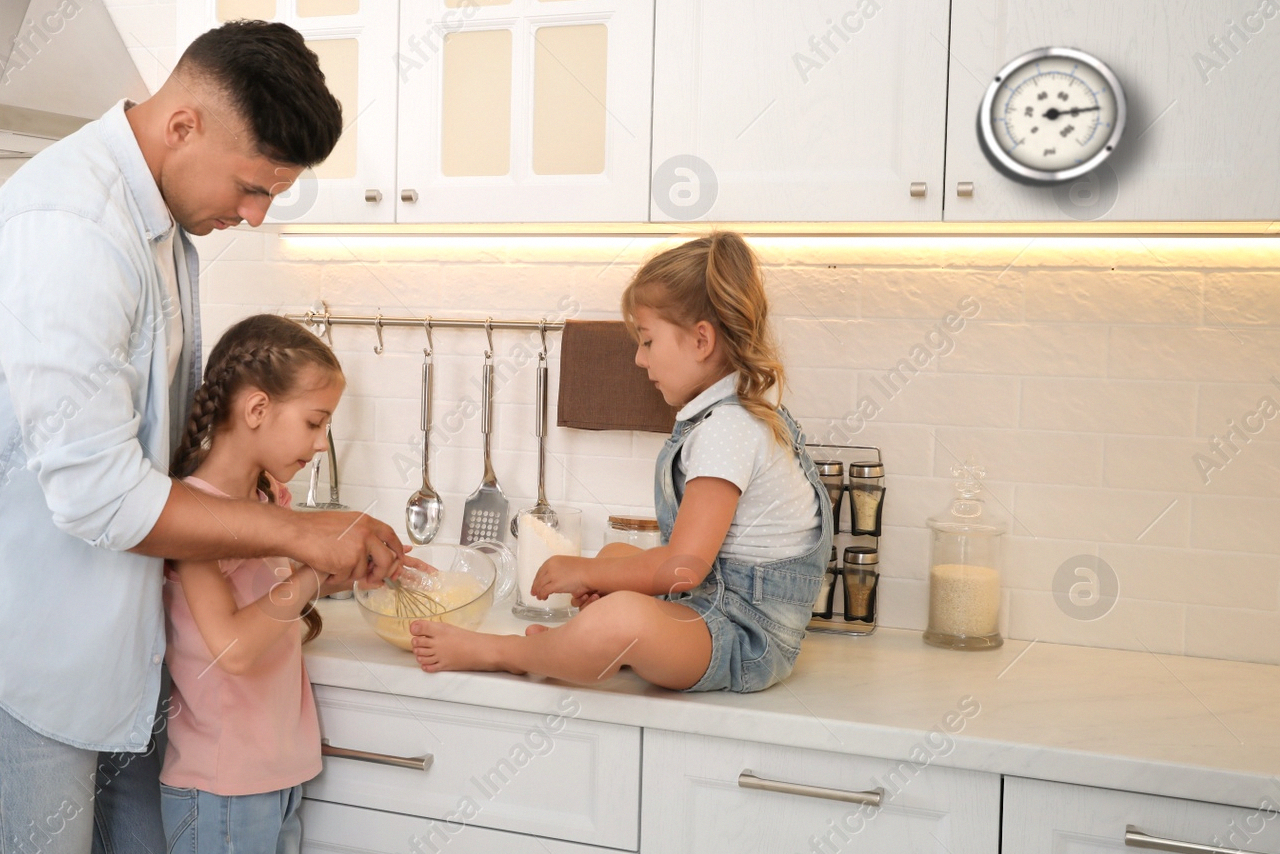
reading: 80psi
